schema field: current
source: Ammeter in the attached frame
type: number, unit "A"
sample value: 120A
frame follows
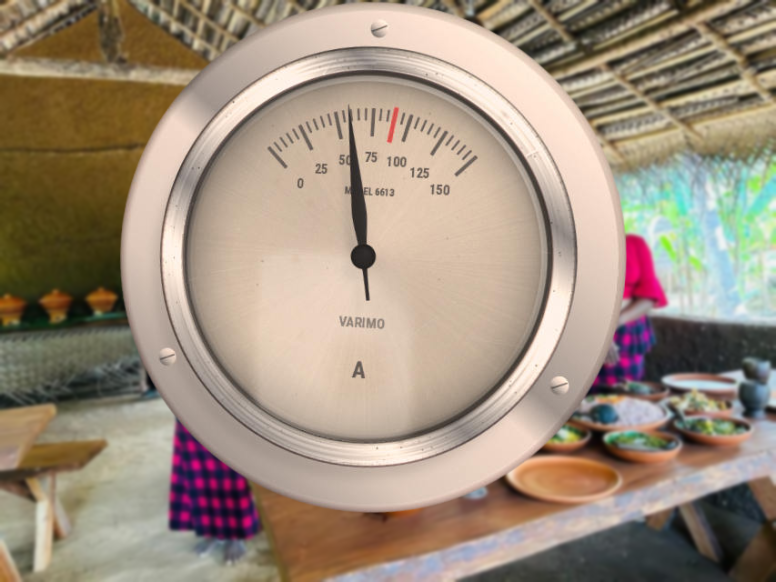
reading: 60A
